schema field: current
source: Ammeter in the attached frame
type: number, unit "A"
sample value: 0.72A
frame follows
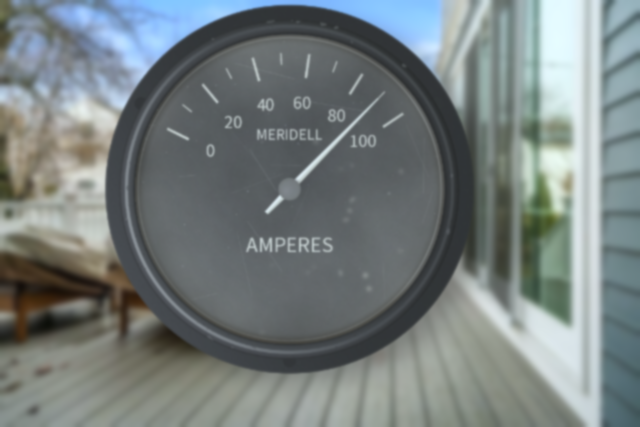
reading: 90A
